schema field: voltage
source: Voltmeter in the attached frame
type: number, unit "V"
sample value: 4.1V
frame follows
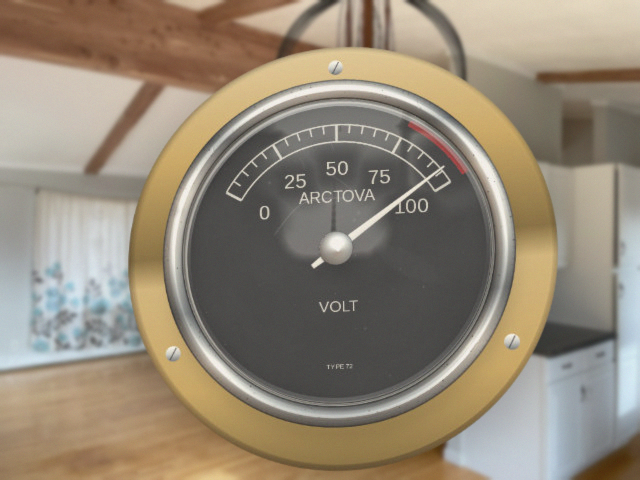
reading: 95V
